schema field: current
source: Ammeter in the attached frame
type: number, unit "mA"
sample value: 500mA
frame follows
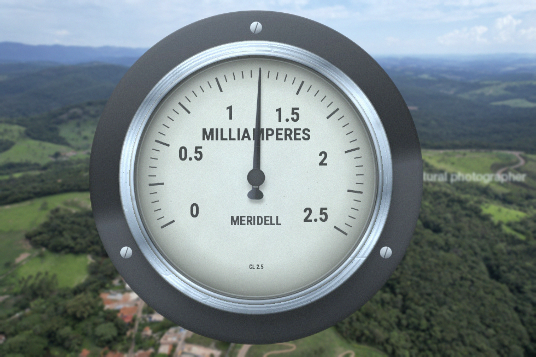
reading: 1.25mA
